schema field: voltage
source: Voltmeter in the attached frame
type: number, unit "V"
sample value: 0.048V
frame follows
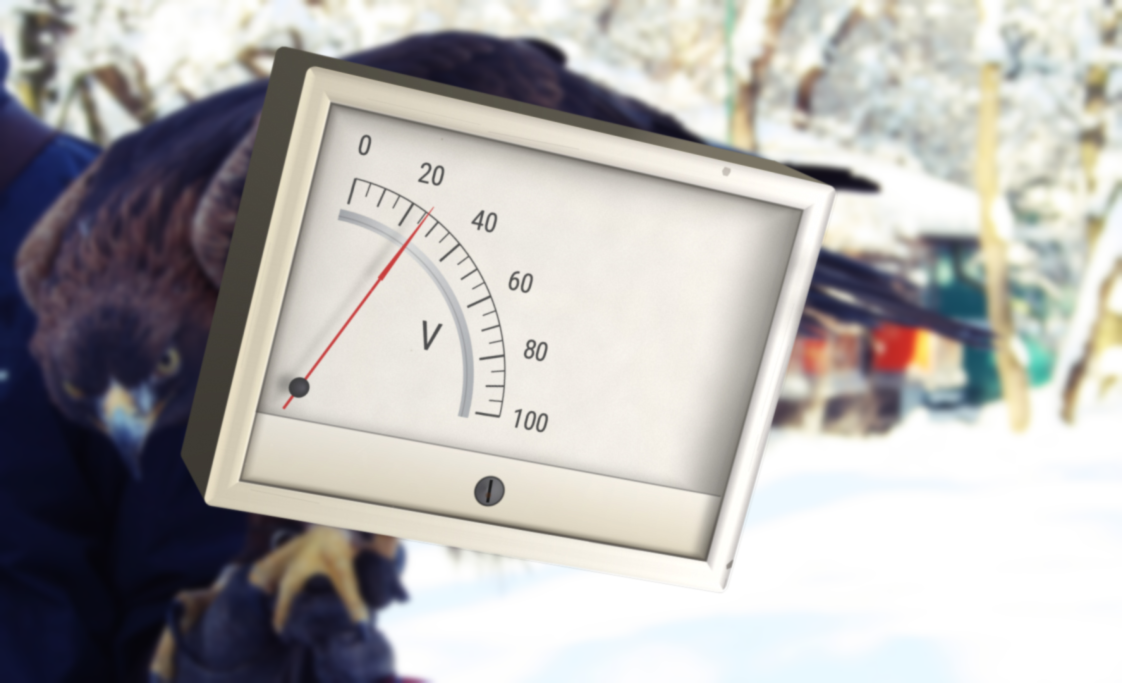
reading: 25V
